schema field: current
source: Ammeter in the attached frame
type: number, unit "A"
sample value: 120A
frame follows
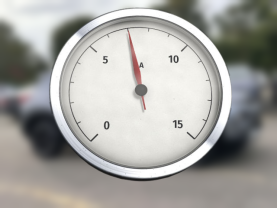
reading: 7A
